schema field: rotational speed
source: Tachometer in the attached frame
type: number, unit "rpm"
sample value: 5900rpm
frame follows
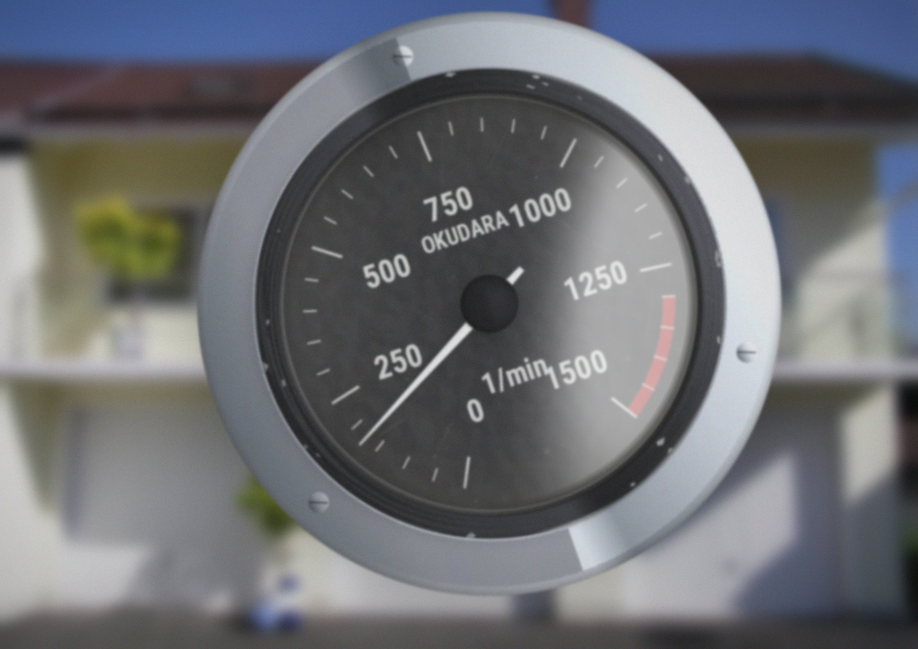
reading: 175rpm
